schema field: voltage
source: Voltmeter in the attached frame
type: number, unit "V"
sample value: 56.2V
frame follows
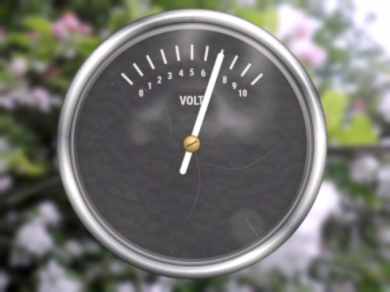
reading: 7V
